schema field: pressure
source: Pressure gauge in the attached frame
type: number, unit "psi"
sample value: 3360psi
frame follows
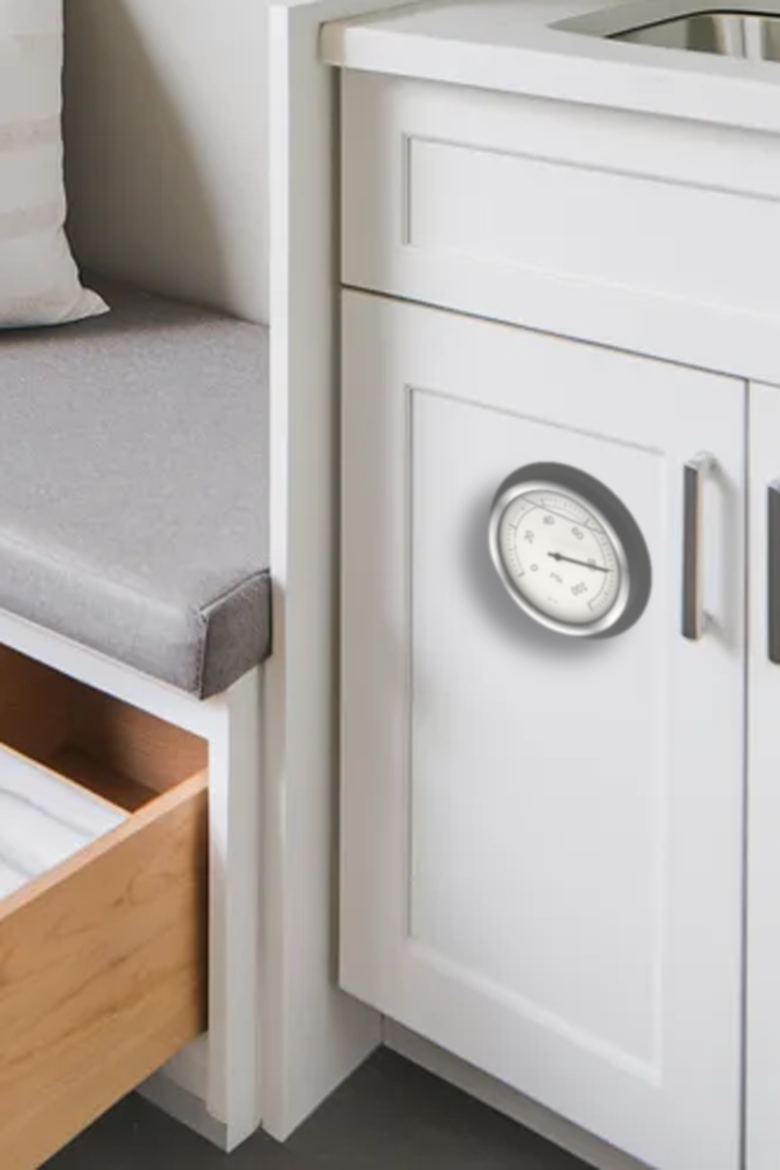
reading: 80psi
